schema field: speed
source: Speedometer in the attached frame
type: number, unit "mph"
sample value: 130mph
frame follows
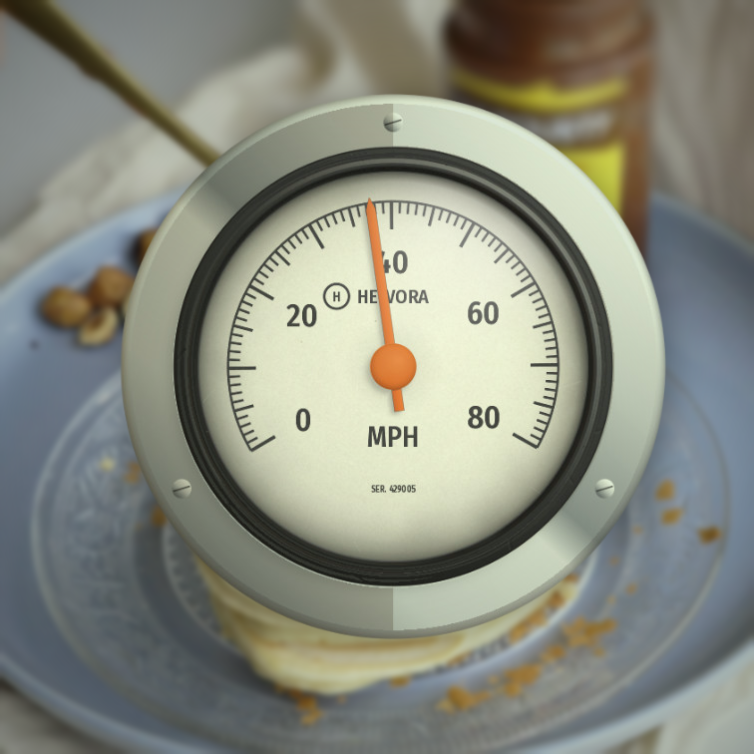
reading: 37.5mph
